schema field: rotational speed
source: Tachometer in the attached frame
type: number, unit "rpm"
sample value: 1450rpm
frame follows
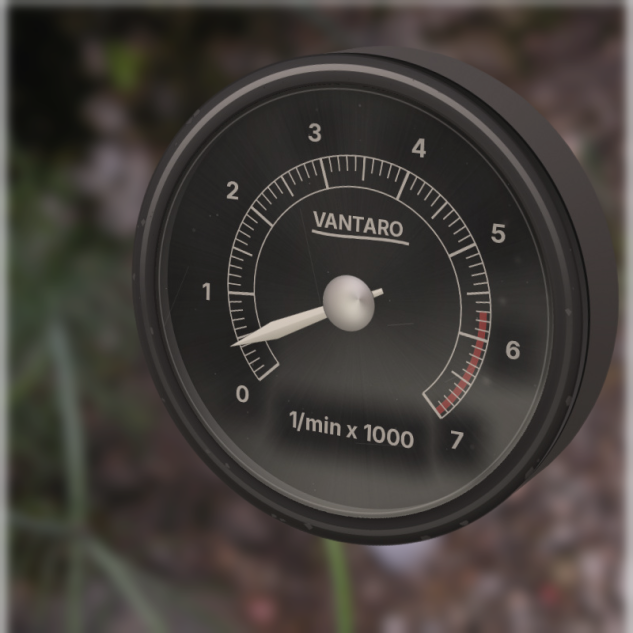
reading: 450rpm
